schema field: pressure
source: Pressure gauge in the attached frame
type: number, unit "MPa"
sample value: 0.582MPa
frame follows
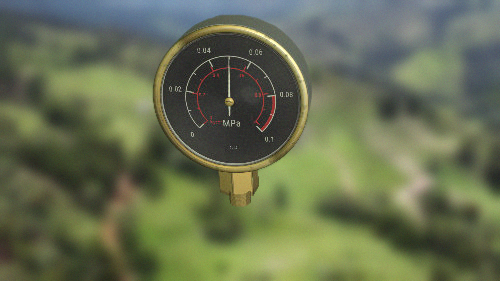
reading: 0.05MPa
